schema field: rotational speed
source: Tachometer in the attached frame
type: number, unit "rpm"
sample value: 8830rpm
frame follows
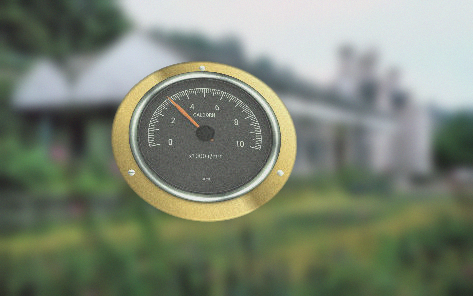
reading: 3000rpm
